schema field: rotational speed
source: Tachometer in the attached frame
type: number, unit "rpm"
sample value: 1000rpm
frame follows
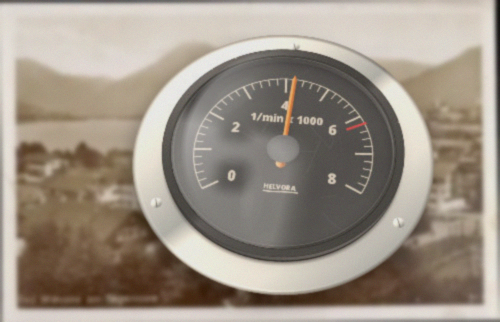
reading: 4200rpm
